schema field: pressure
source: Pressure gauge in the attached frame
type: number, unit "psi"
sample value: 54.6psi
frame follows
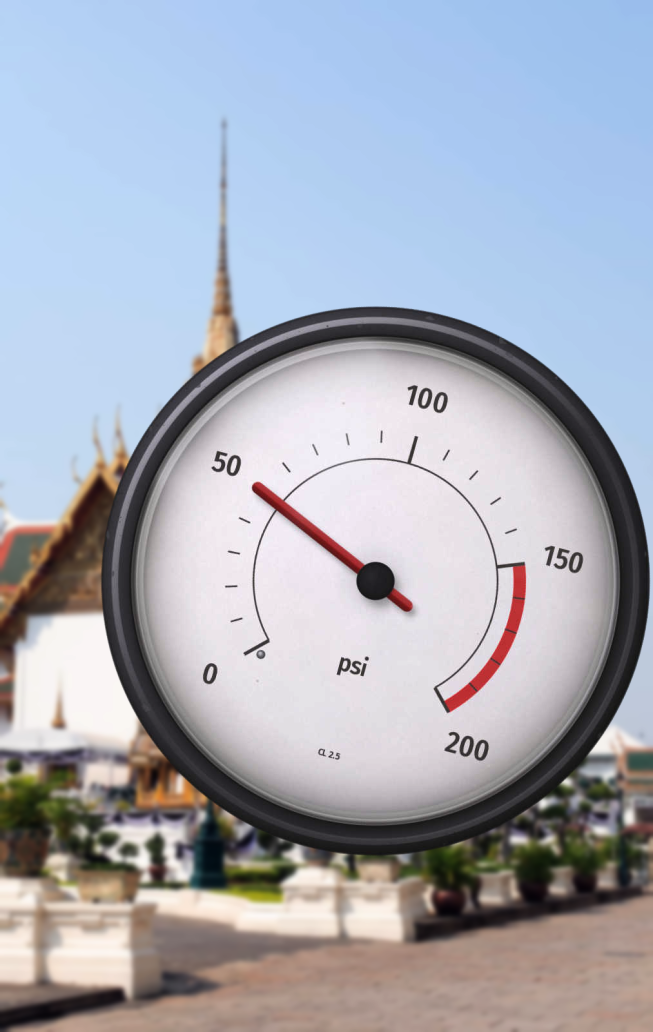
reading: 50psi
